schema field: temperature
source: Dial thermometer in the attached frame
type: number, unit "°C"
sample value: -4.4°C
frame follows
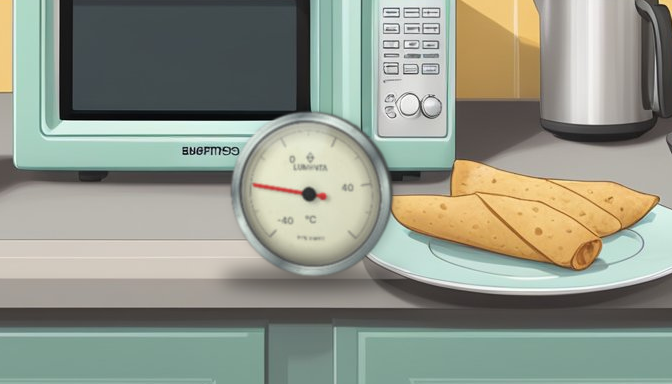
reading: -20°C
